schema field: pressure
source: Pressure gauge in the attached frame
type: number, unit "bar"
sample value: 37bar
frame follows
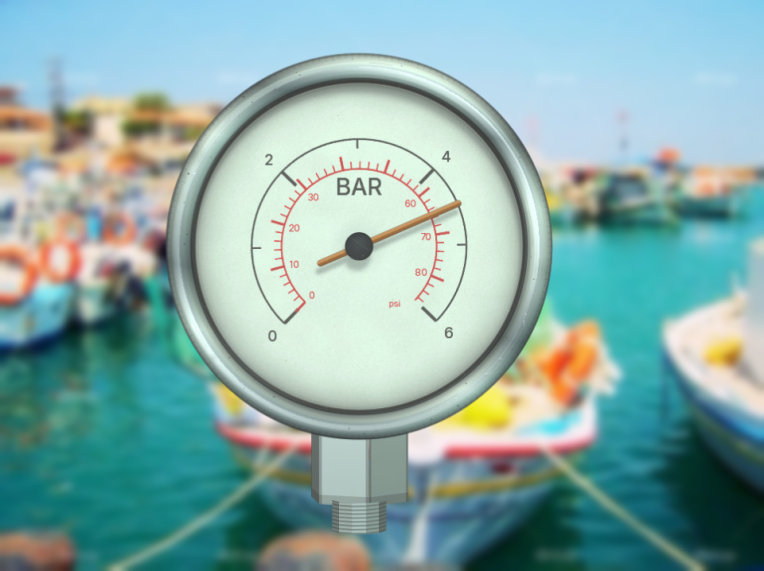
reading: 4.5bar
